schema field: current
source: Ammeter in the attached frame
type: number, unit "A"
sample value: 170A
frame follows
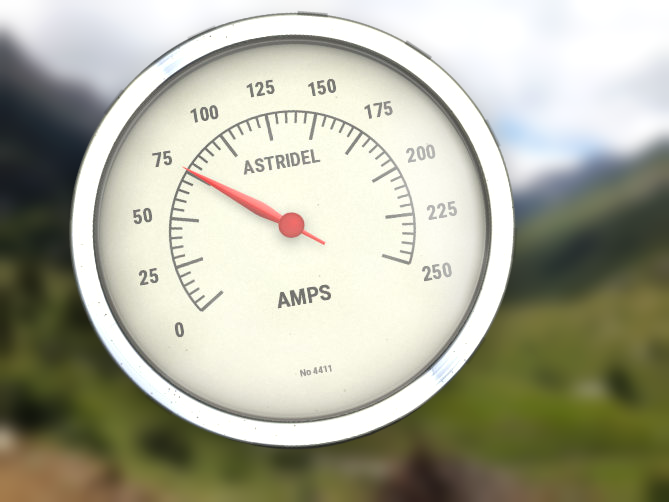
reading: 75A
